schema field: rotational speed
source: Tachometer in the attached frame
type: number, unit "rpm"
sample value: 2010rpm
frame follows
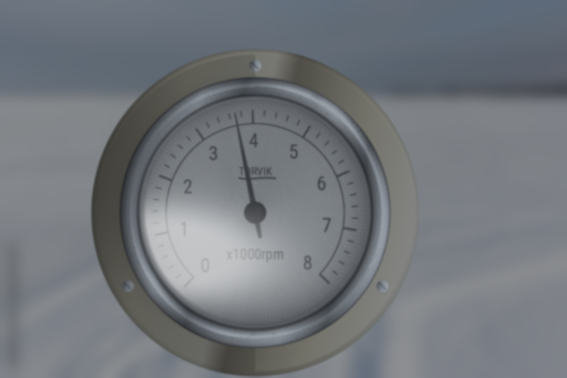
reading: 3700rpm
